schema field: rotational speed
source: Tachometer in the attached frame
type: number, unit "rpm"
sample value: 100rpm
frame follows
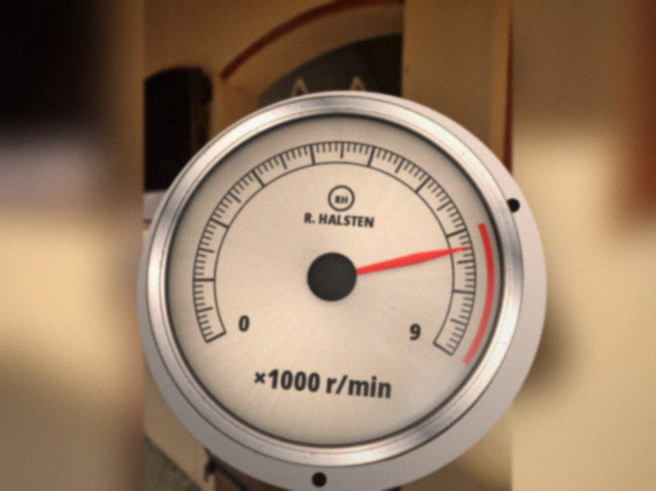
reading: 7300rpm
